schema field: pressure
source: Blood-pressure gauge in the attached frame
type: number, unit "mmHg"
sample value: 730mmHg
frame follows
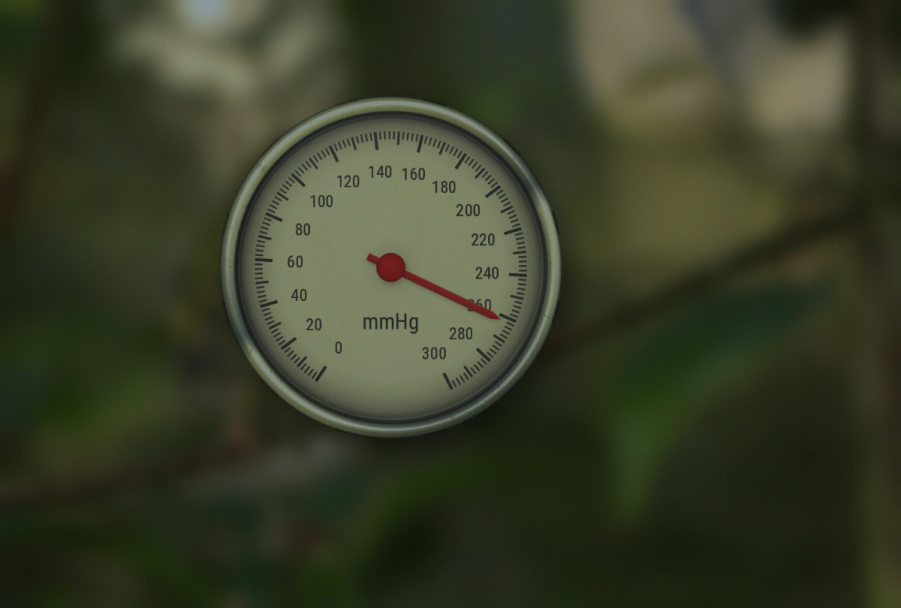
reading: 262mmHg
